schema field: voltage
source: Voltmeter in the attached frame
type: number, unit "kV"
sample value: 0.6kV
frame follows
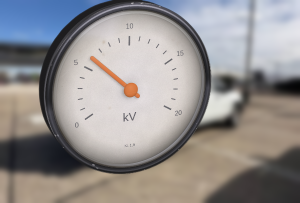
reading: 6kV
